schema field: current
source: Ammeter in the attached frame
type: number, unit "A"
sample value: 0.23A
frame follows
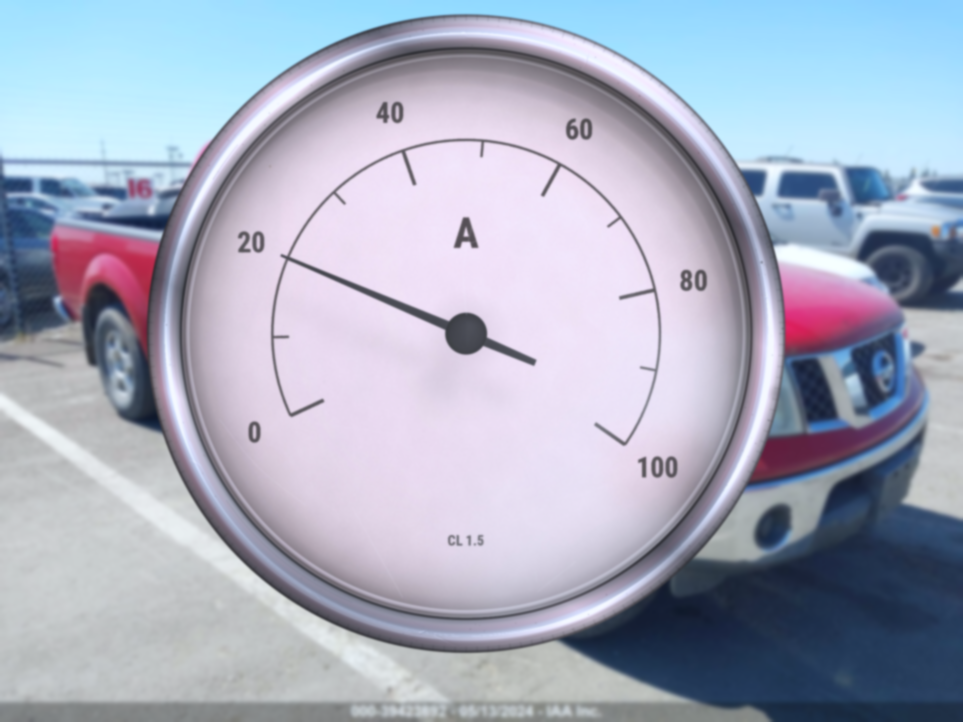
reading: 20A
